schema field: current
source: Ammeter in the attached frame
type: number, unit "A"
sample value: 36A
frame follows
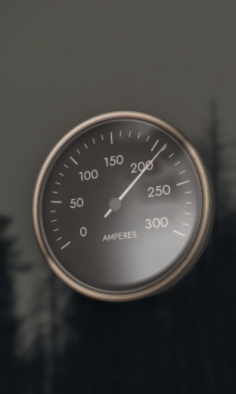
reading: 210A
